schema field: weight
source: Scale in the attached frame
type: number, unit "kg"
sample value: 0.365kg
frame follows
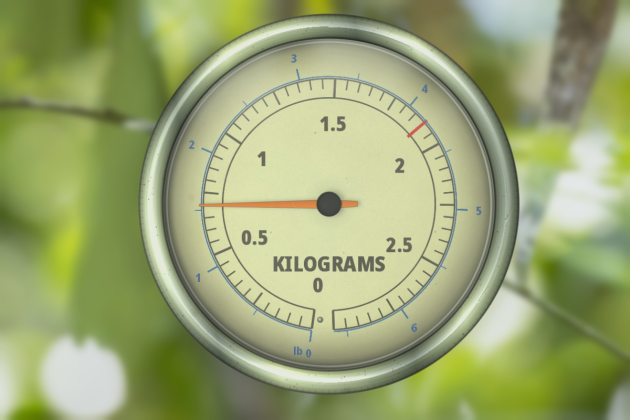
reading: 0.7kg
